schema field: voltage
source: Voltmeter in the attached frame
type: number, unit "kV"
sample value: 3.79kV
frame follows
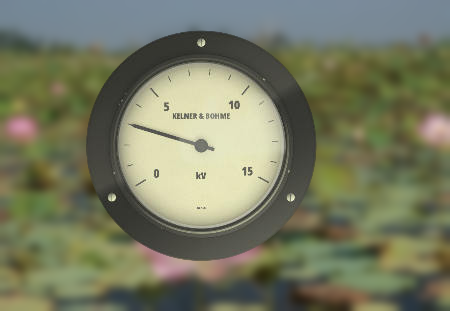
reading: 3kV
